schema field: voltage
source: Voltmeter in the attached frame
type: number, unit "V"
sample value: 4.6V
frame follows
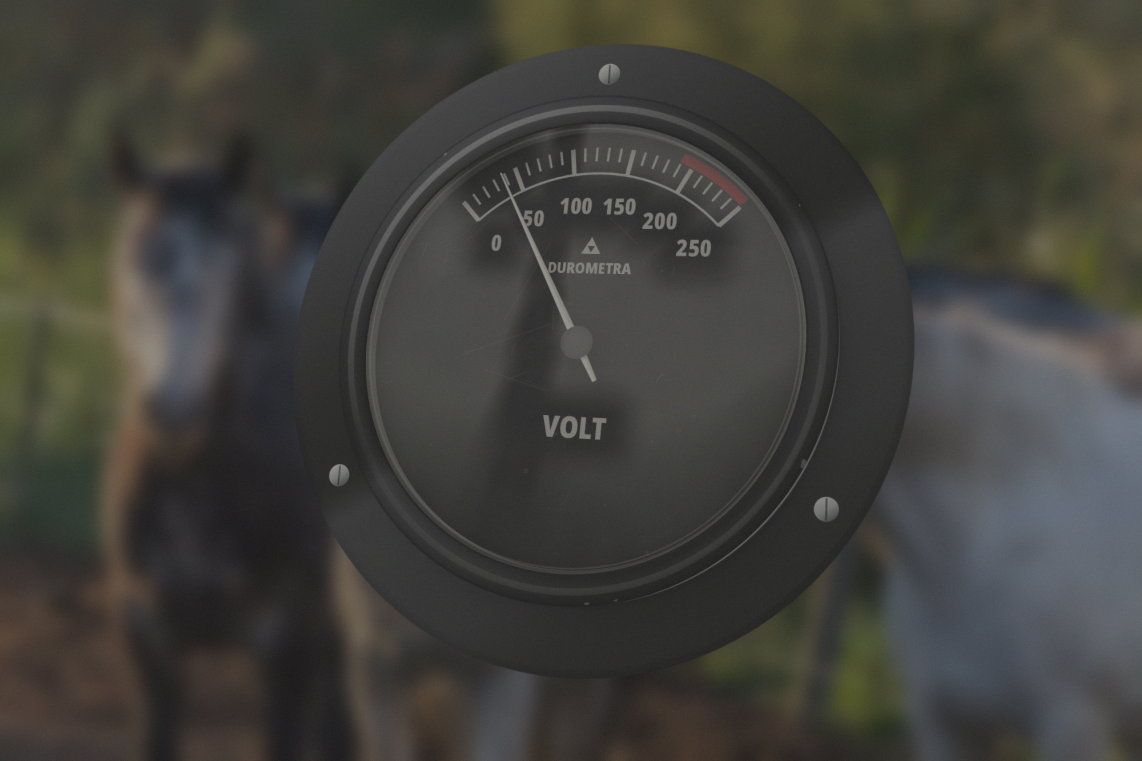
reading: 40V
